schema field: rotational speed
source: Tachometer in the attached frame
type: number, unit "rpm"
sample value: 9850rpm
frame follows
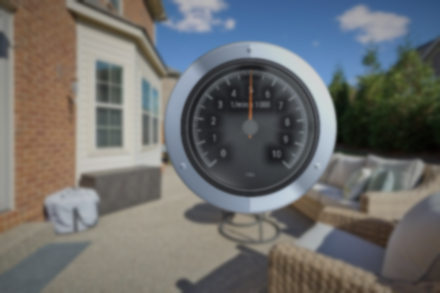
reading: 5000rpm
